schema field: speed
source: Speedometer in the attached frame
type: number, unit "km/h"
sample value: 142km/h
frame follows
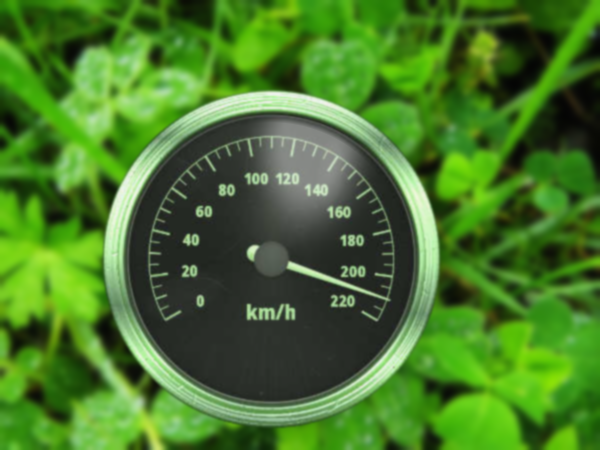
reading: 210km/h
